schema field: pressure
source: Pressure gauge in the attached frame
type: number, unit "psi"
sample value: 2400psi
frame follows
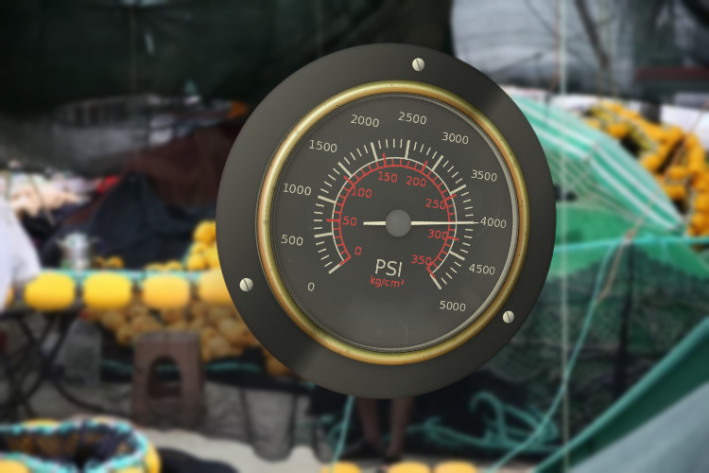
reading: 4000psi
